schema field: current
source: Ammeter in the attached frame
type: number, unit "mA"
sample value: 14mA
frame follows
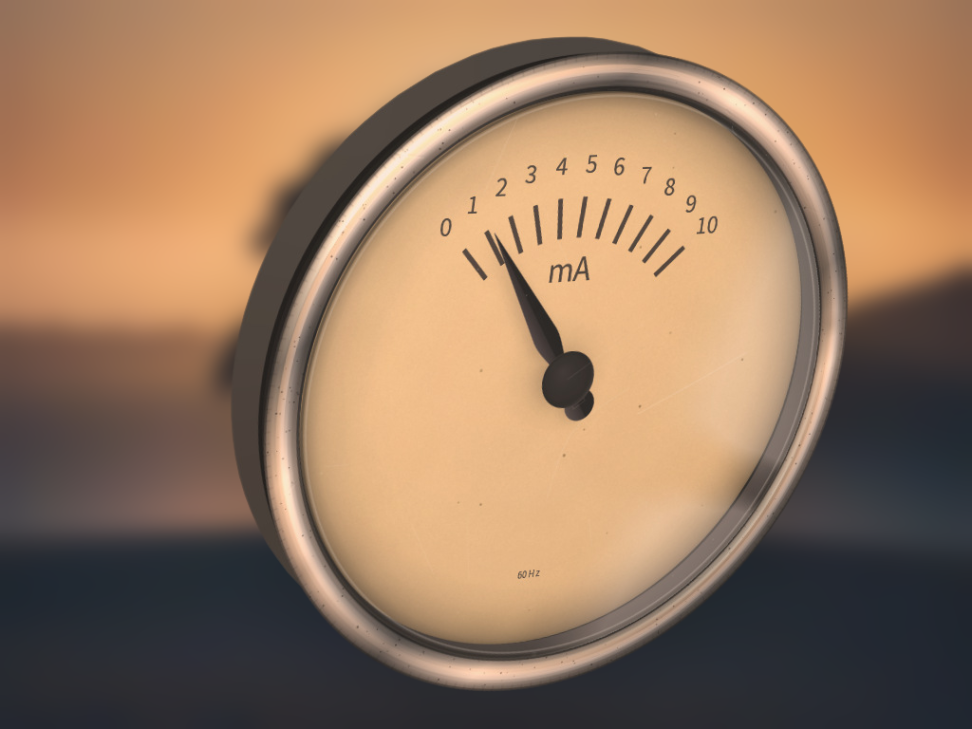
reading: 1mA
